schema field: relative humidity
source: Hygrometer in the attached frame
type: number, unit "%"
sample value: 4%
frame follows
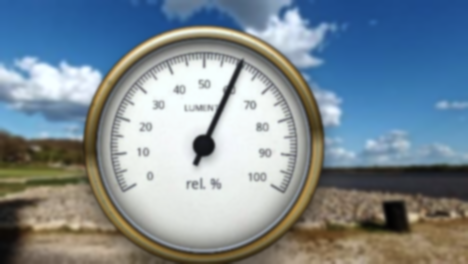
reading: 60%
